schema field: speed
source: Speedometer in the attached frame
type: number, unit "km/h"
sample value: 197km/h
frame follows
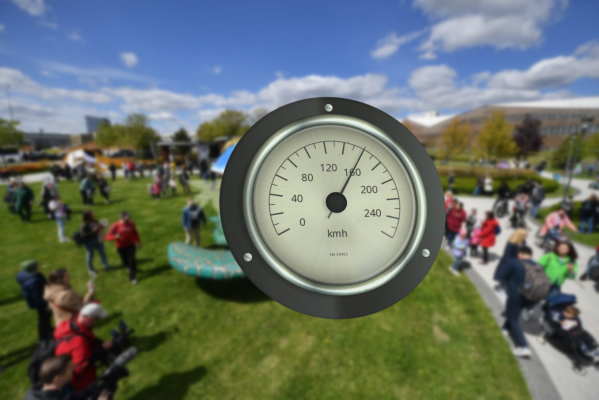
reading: 160km/h
